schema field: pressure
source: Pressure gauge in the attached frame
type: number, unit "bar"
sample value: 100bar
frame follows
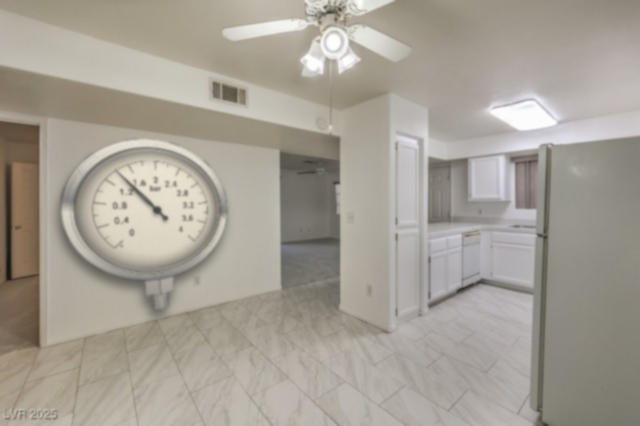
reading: 1.4bar
